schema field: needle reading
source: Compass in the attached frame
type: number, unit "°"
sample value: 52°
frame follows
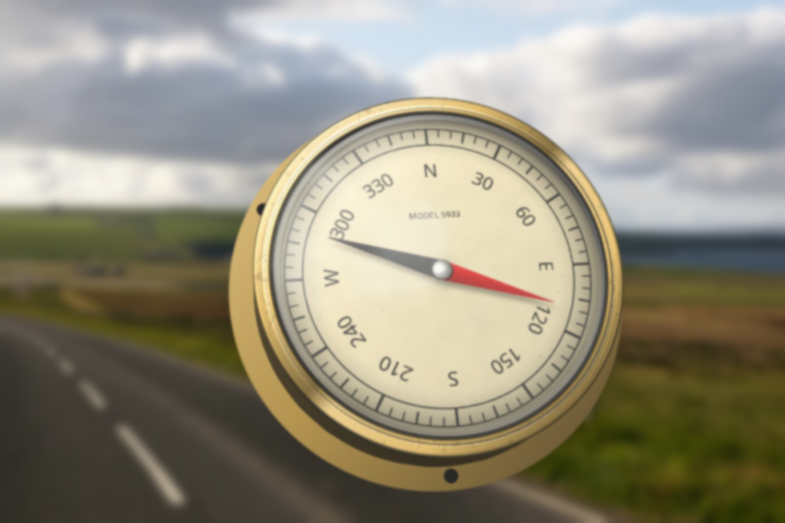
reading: 110°
